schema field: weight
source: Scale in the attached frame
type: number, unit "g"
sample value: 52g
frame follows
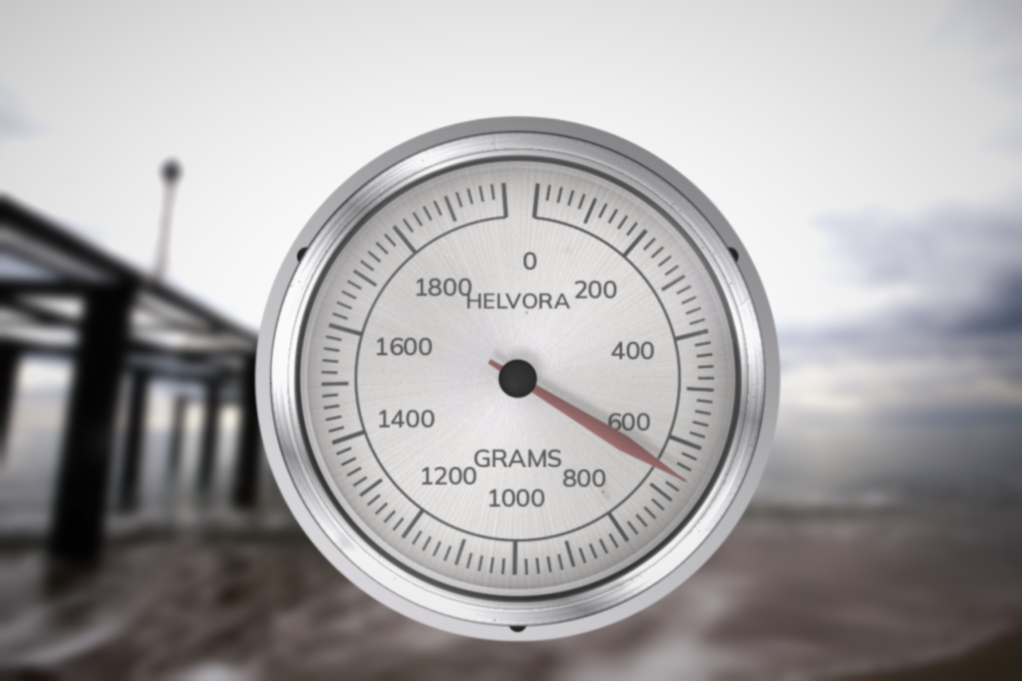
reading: 660g
